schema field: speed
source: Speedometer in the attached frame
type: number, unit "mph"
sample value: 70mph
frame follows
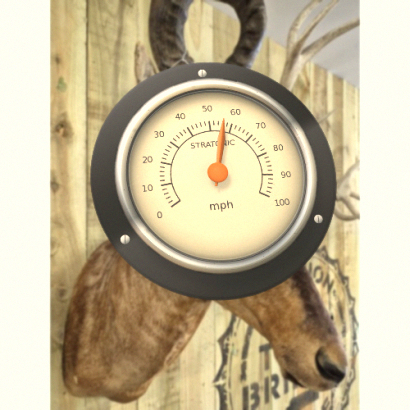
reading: 56mph
